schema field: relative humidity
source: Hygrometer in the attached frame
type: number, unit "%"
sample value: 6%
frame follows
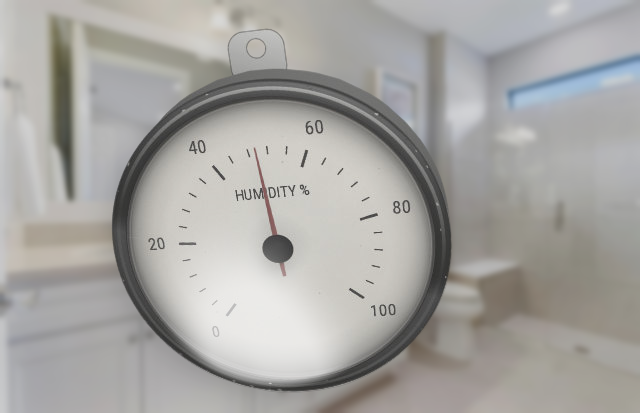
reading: 50%
